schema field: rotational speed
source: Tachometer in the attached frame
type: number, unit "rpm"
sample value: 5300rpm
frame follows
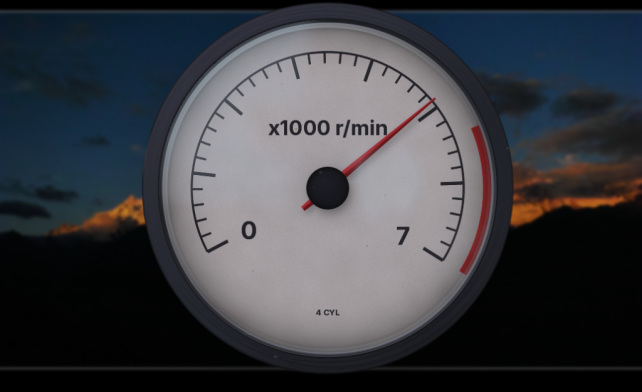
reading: 4900rpm
